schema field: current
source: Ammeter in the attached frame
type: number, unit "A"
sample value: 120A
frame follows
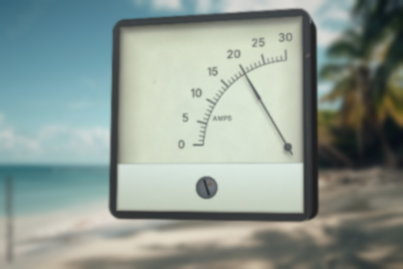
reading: 20A
